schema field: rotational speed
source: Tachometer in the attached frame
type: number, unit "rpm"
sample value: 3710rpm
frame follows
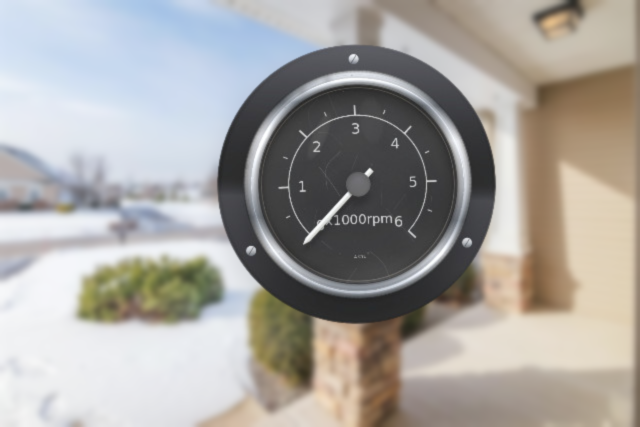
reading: 0rpm
